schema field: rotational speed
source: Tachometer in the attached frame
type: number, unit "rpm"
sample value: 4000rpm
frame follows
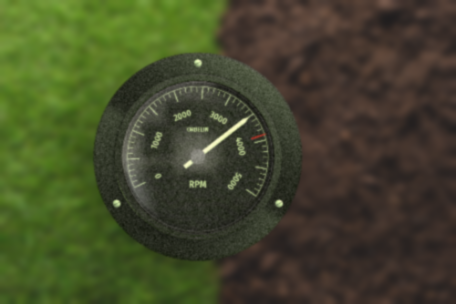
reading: 3500rpm
